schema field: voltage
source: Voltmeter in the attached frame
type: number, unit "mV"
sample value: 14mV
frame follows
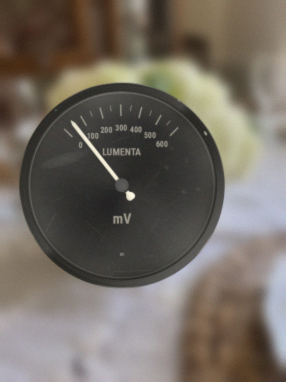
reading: 50mV
